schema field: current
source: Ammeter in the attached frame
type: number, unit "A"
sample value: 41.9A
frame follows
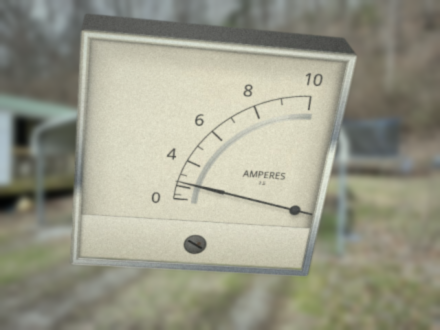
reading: 2.5A
